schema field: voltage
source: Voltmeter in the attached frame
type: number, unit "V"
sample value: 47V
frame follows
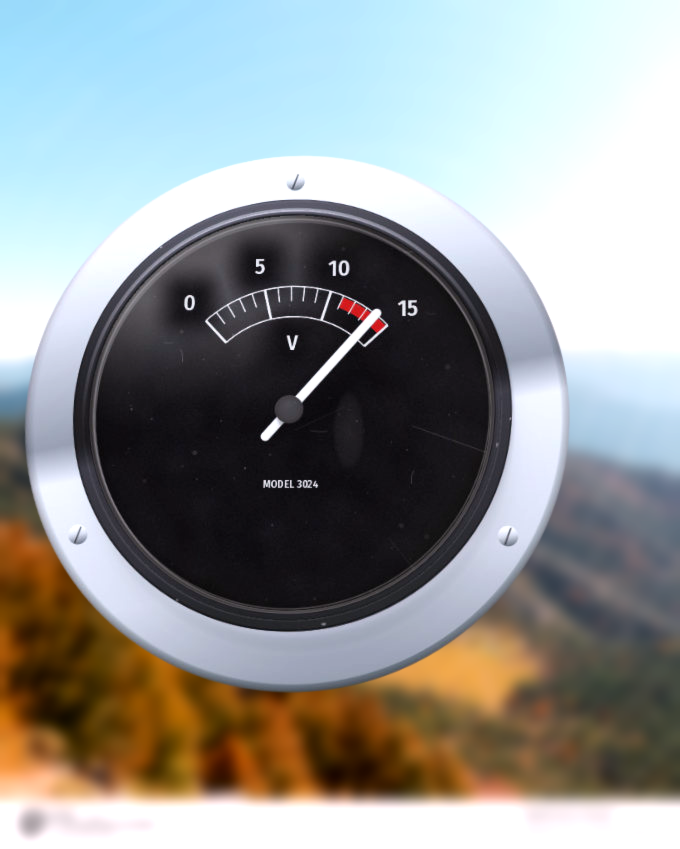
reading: 14V
